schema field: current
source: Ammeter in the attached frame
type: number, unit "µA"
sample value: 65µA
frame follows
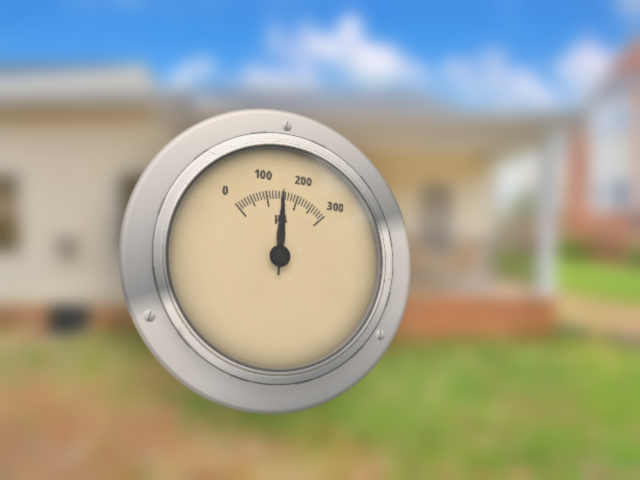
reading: 150µA
